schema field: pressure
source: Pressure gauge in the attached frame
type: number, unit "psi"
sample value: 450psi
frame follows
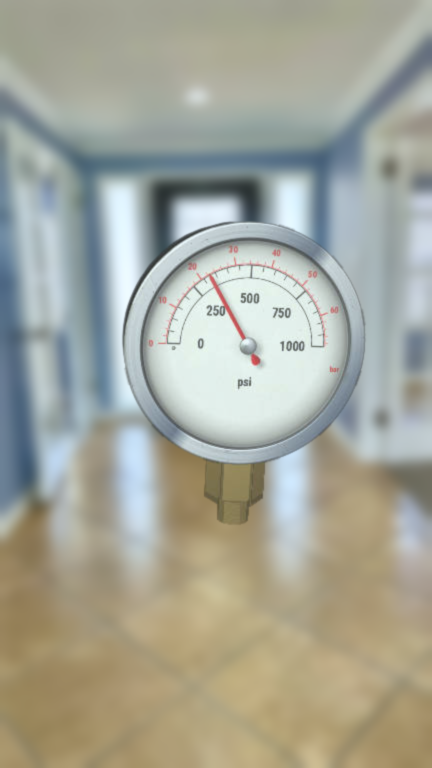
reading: 325psi
